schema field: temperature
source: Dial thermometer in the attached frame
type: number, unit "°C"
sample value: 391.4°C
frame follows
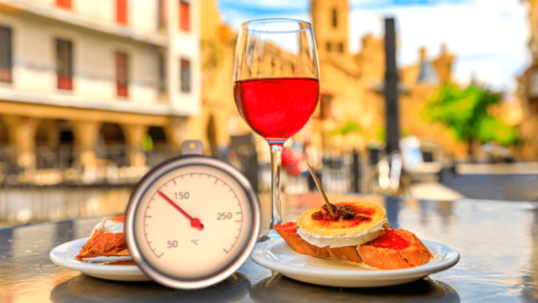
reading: 130°C
